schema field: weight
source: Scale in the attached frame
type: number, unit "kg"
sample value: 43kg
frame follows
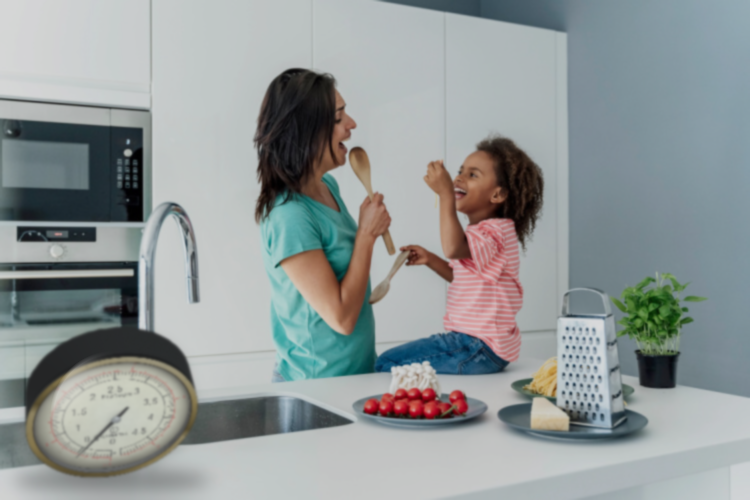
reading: 0.5kg
